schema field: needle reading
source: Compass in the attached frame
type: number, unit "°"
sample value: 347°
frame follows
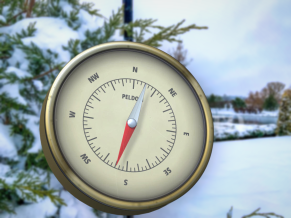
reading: 195°
